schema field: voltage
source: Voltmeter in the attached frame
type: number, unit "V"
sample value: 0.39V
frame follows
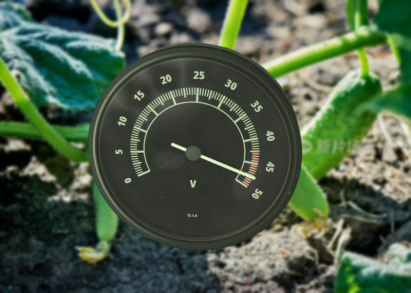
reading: 47.5V
